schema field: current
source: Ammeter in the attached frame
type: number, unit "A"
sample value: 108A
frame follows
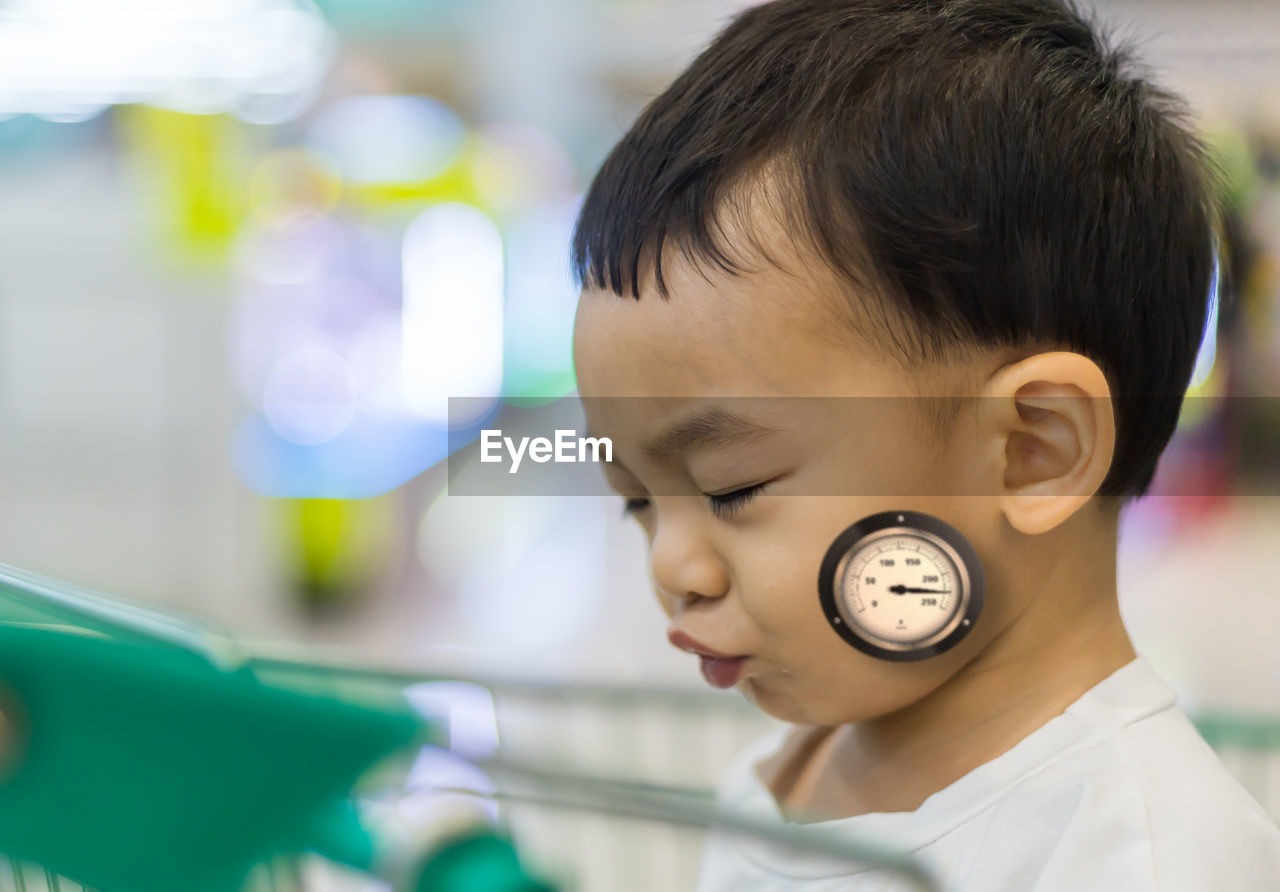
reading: 225A
